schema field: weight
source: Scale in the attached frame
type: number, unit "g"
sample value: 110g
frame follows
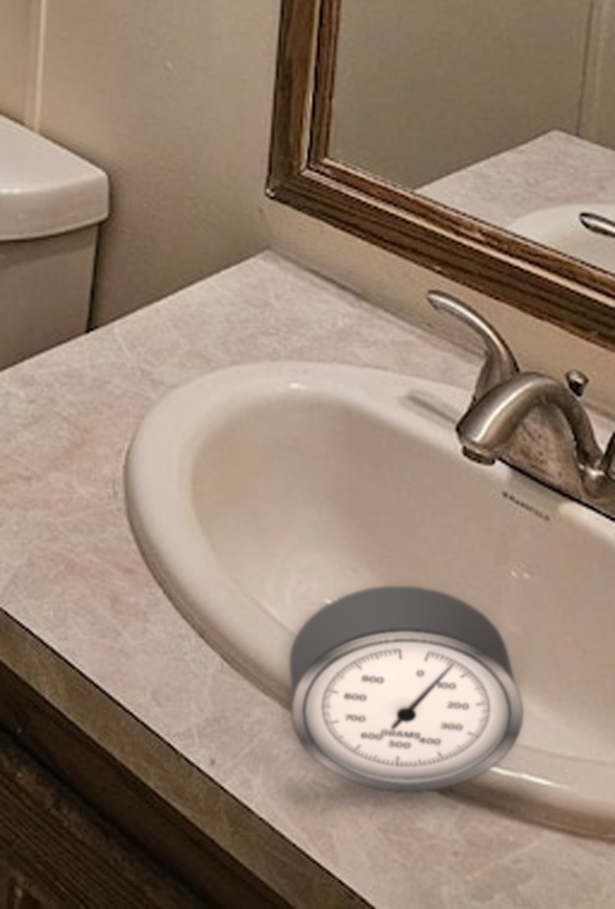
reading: 50g
